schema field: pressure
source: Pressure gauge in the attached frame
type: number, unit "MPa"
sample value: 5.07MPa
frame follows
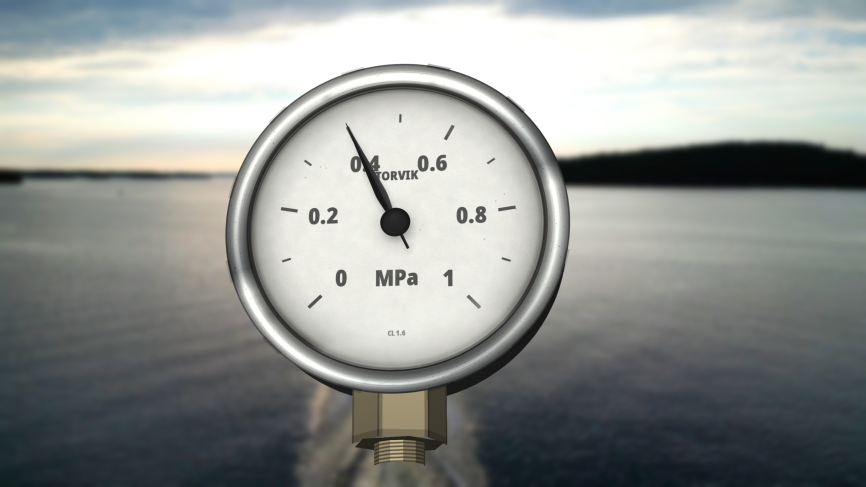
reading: 0.4MPa
